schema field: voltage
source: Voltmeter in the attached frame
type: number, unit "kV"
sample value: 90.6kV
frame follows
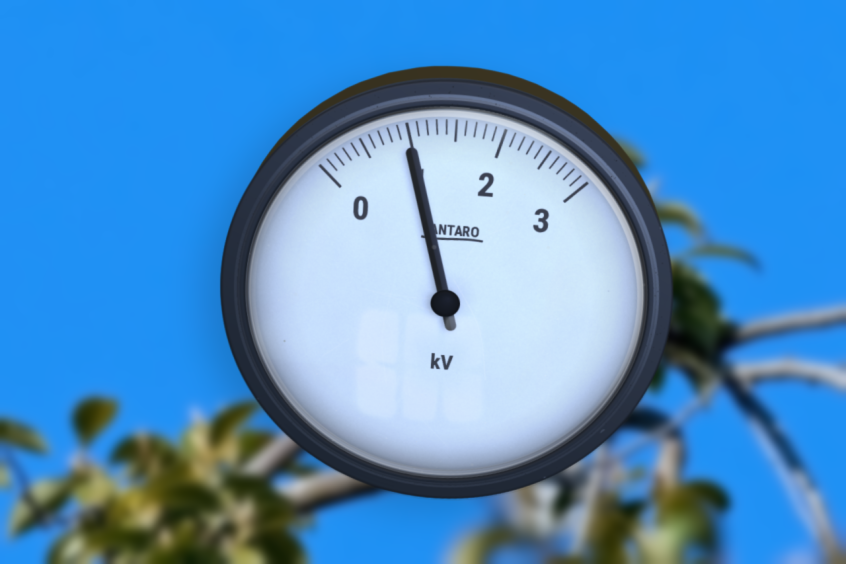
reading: 1kV
